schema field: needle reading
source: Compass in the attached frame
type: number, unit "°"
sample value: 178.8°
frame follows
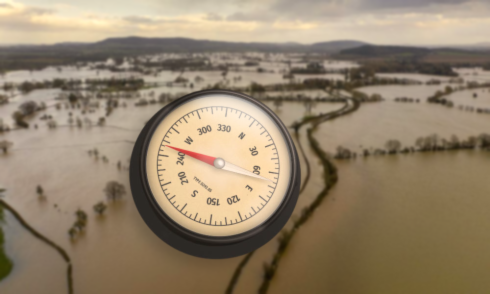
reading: 250°
